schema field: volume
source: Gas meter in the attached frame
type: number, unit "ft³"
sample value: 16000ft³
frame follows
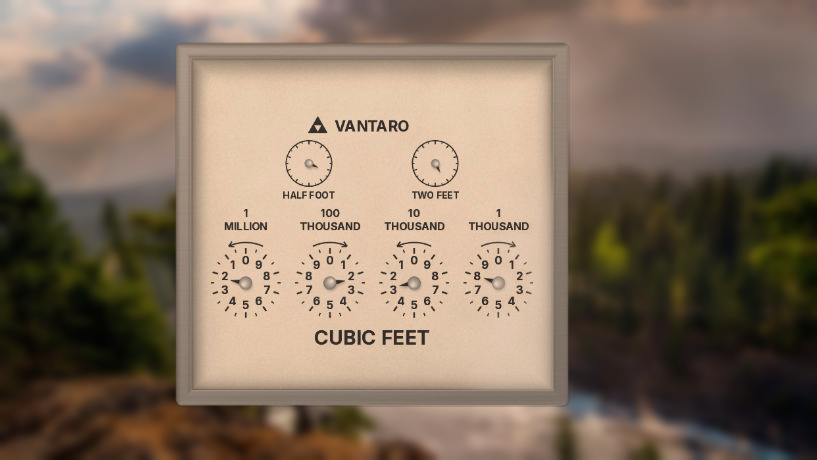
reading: 222800ft³
